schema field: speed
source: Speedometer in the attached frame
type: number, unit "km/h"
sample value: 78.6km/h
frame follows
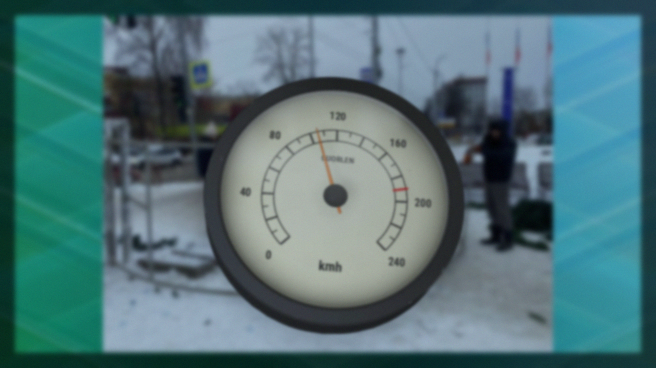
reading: 105km/h
